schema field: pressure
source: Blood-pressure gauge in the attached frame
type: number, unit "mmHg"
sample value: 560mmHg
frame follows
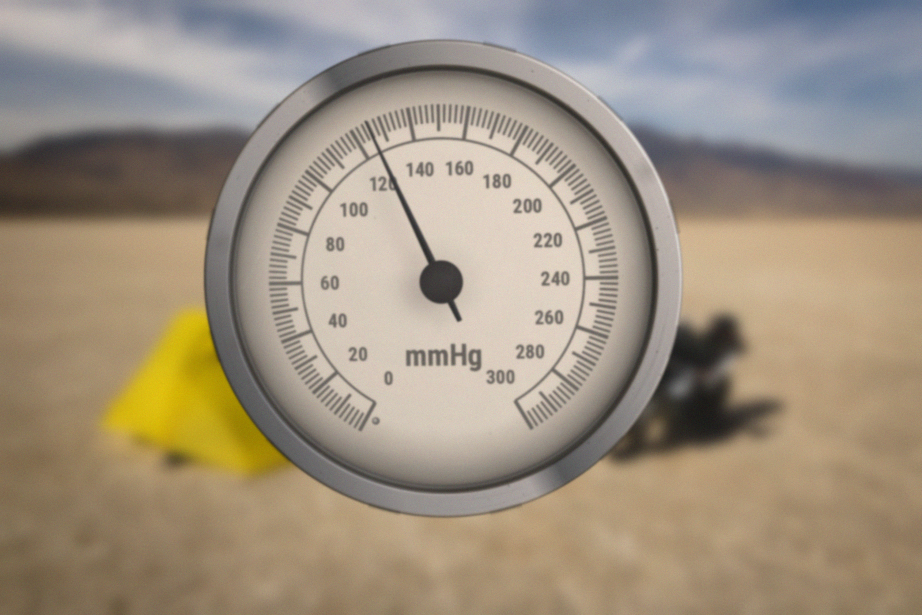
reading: 126mmHg
